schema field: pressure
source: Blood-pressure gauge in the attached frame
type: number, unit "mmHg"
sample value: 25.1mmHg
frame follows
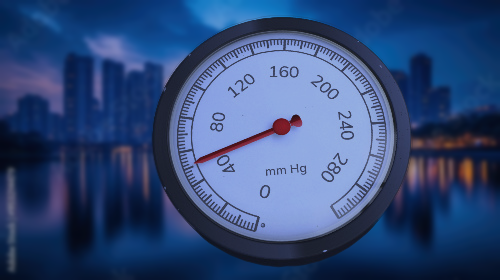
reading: 50mmHg
